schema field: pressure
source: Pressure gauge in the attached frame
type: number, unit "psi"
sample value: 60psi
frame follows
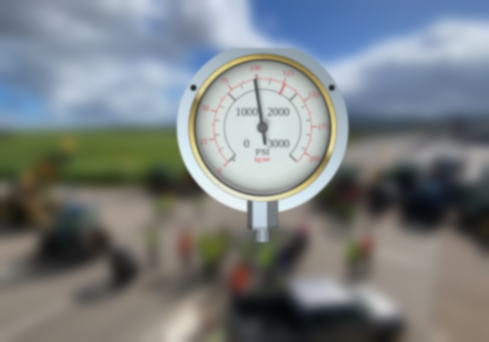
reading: 1400psi
